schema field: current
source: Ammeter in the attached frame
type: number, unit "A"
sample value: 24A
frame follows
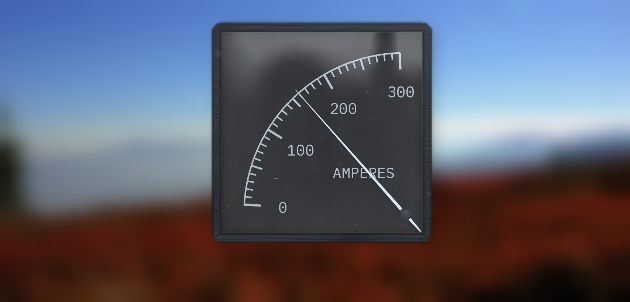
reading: 160A
